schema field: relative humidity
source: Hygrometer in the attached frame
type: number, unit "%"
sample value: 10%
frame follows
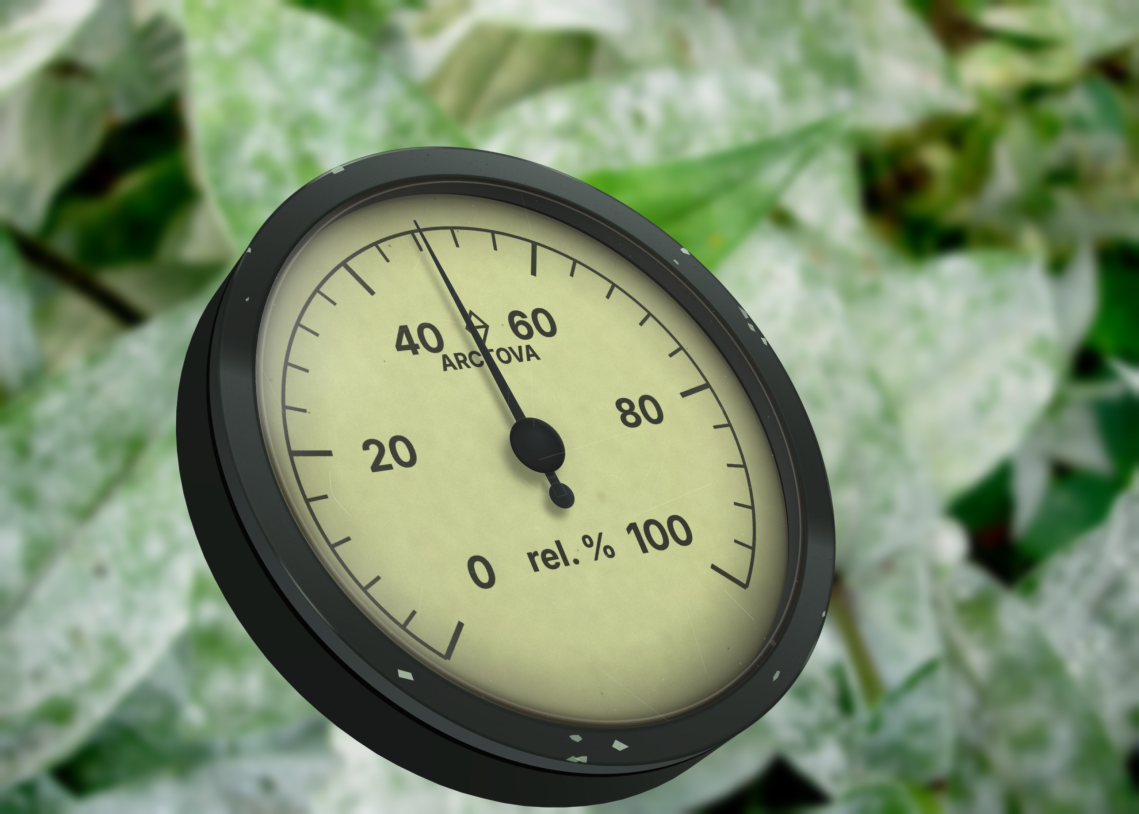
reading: 48%
